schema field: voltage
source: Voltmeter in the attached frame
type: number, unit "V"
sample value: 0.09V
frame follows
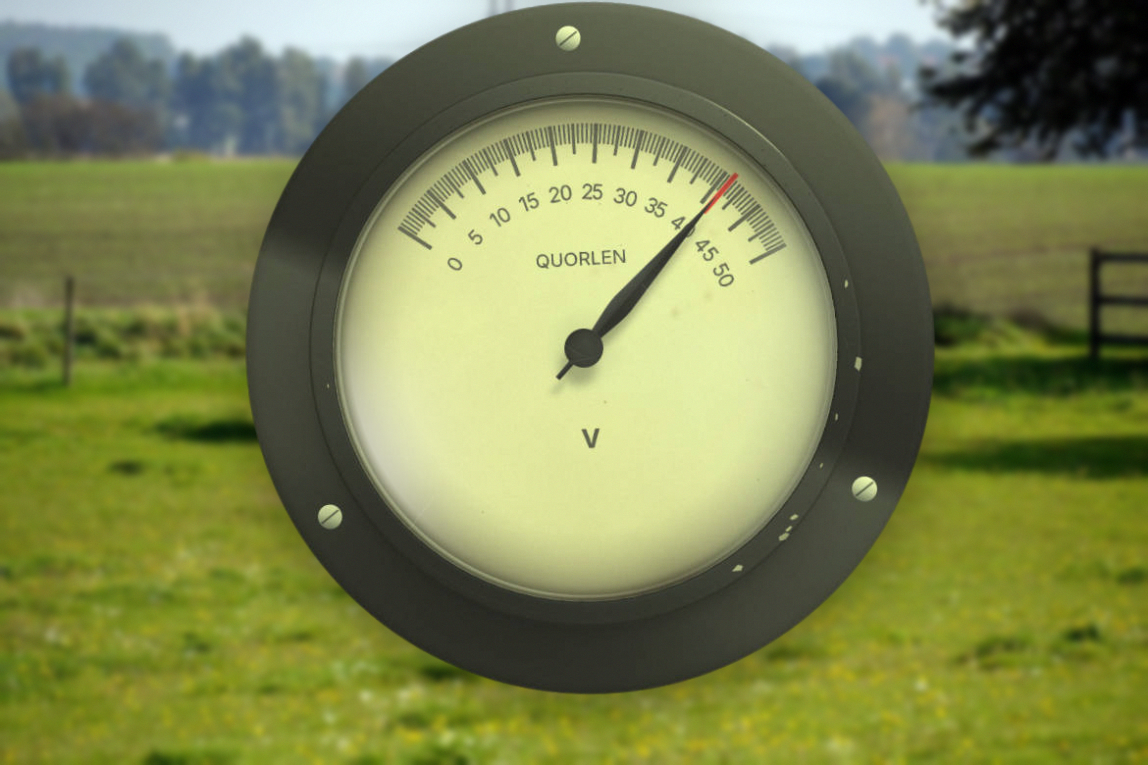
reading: 41V
